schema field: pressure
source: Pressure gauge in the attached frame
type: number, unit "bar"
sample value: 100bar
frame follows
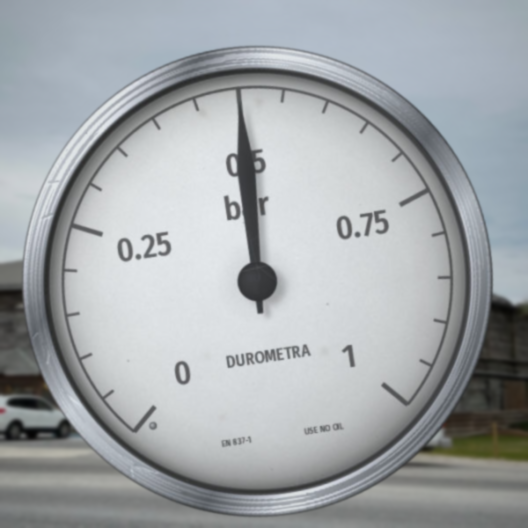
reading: 0.5bar
